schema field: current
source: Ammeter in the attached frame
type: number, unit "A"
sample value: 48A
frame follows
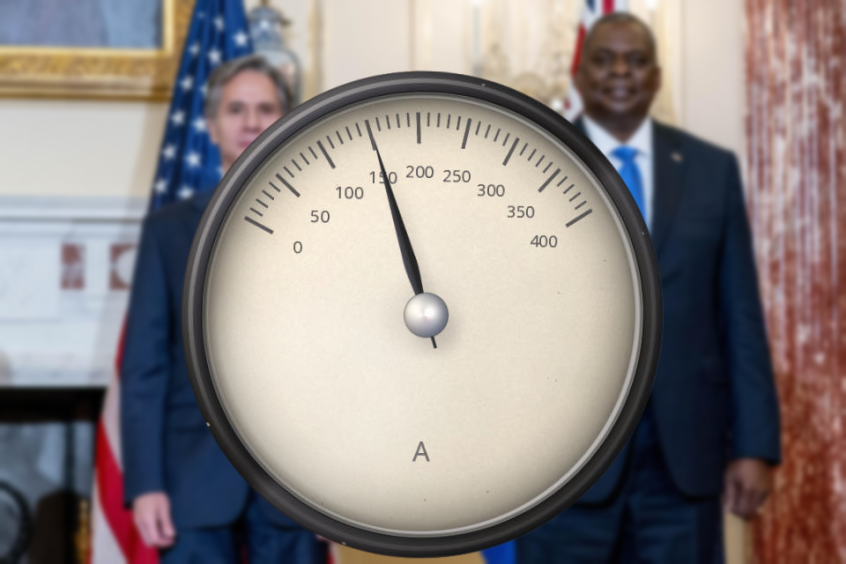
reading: 150A
